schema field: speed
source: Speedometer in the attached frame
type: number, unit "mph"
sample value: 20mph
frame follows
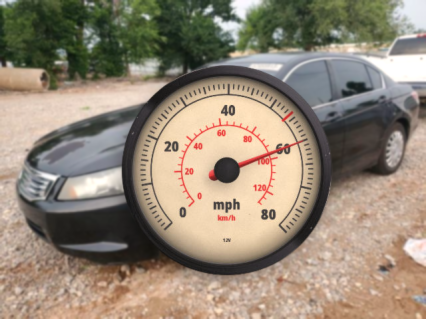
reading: 60mph
